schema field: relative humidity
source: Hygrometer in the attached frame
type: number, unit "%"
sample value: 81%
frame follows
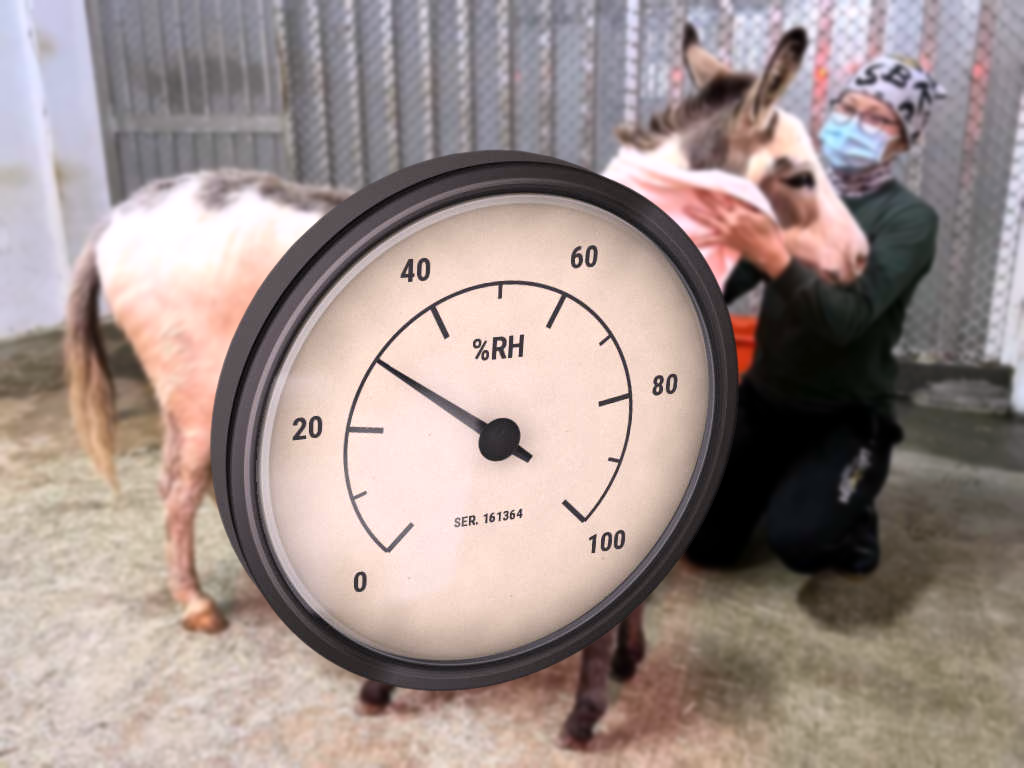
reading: 30%
